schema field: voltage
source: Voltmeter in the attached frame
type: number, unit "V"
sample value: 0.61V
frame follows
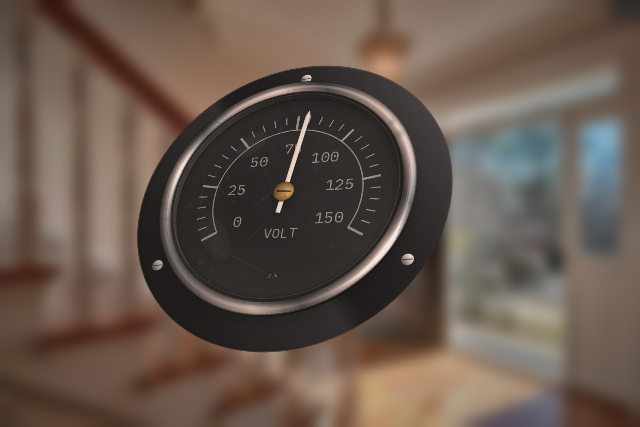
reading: 80V
